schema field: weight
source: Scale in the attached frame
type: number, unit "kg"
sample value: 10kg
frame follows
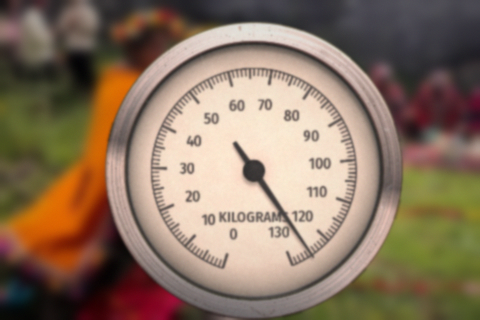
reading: 125kg
